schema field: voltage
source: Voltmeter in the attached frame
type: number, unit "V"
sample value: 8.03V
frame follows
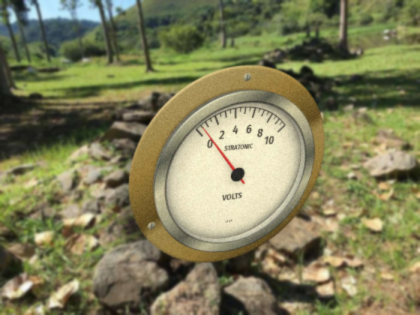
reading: 0.5V
